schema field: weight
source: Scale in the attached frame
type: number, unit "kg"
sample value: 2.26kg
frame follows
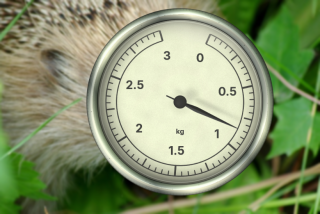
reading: 0.85kg
